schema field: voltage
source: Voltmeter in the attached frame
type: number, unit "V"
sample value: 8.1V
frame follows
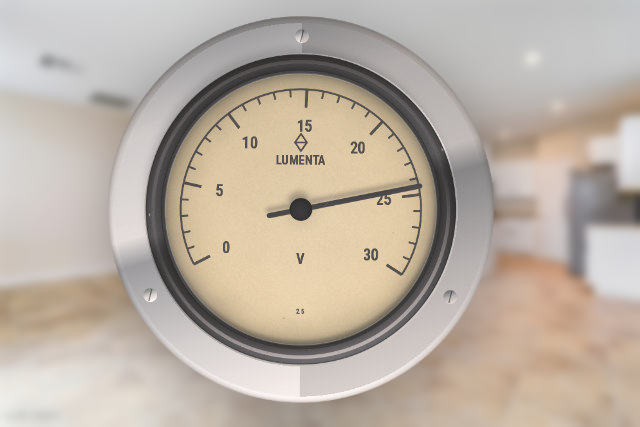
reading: 24.5V
